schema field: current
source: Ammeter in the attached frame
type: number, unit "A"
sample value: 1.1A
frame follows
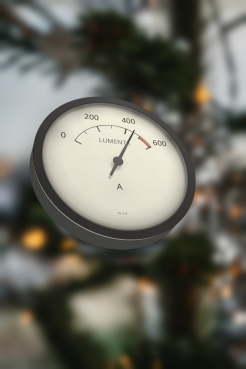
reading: 450A
